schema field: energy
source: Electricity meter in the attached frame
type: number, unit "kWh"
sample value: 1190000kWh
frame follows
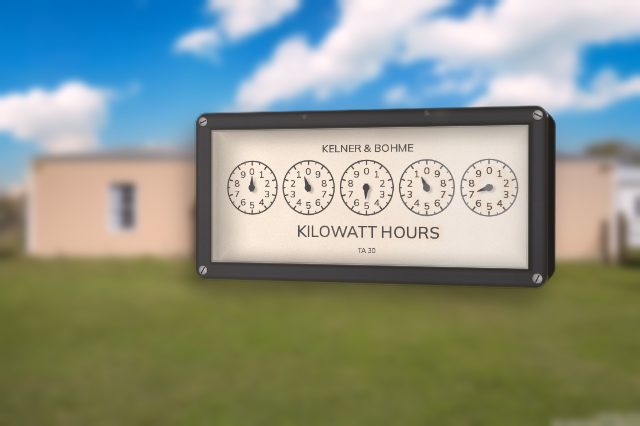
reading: 507kWh
